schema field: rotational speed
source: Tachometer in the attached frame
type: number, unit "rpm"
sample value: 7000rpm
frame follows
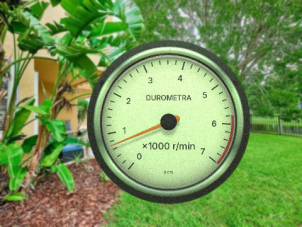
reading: 700rpm
